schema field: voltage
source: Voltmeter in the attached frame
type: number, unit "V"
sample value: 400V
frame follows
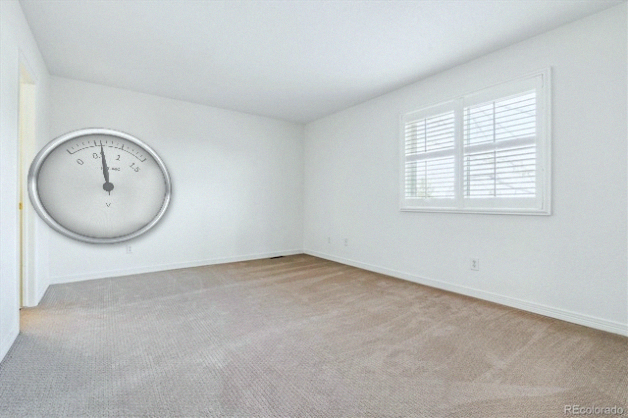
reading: 0.6V
